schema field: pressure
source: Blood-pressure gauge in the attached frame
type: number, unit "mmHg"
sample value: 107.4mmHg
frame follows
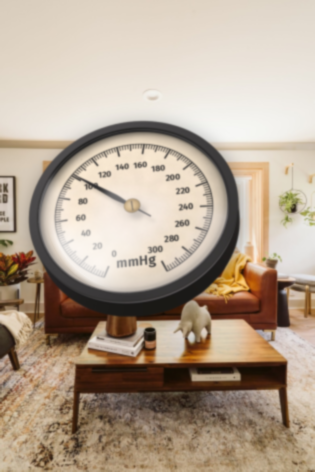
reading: 100mmHg
